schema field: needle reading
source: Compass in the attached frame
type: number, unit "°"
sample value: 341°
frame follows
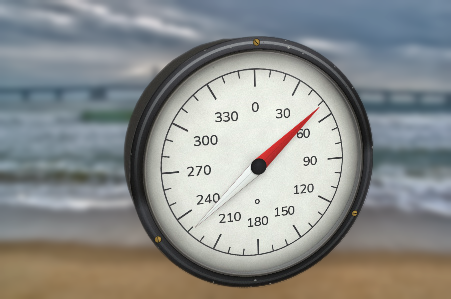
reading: 50°
